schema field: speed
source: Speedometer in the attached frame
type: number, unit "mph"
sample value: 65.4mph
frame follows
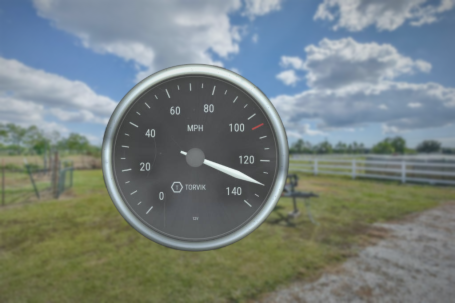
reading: 130mph
